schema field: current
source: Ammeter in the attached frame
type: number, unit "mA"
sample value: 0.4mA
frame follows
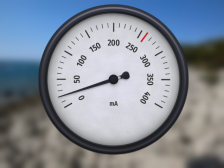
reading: 20mA
